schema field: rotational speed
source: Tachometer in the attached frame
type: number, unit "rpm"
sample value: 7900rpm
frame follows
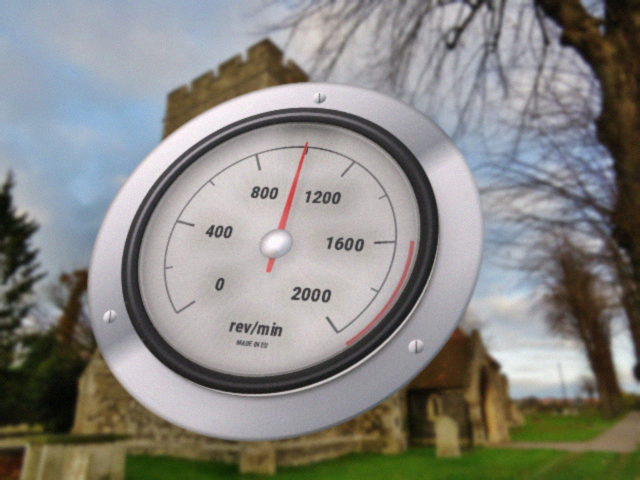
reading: 1000rpm
